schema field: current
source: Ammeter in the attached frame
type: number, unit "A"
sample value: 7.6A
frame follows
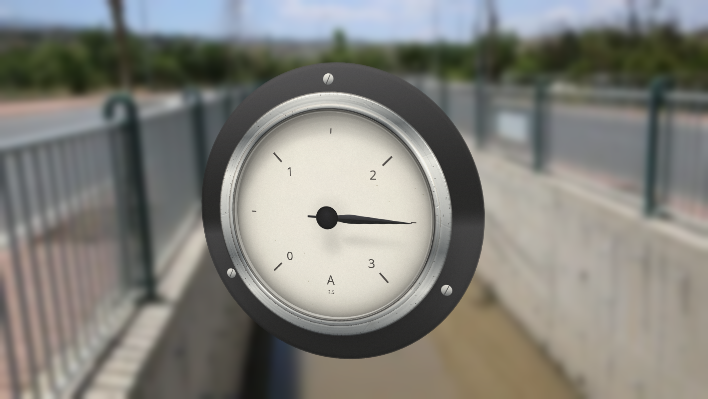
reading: 2.5A
